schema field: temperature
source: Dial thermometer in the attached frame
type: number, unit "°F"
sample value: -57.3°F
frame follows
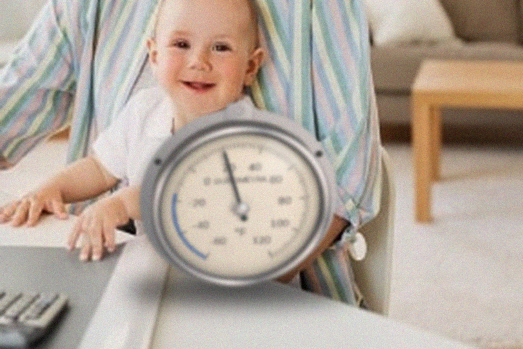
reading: 20°F
